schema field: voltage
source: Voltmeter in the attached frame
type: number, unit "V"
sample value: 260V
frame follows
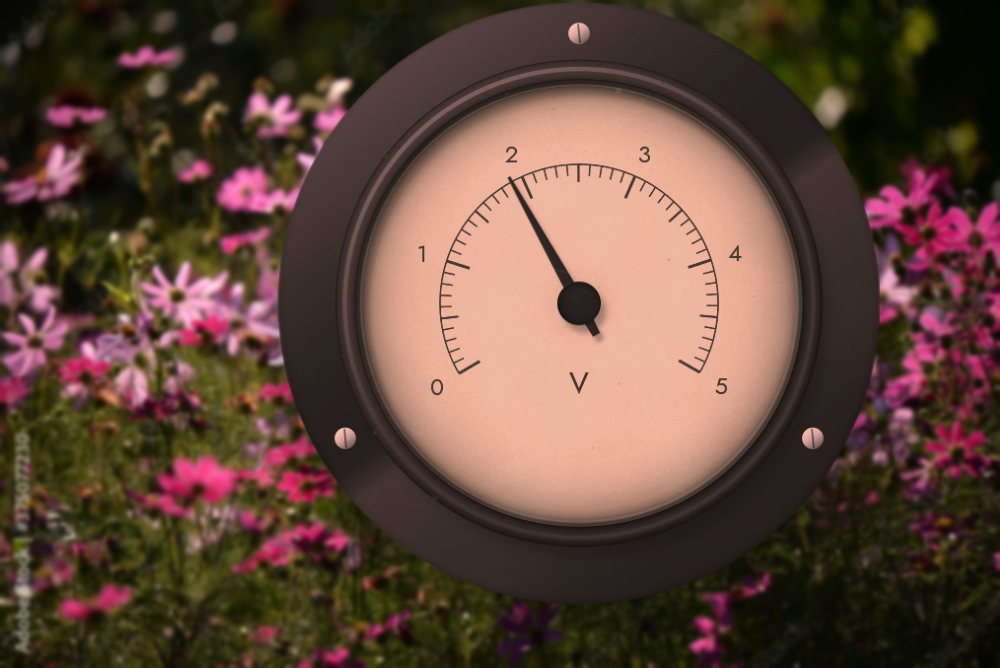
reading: 1.9V
